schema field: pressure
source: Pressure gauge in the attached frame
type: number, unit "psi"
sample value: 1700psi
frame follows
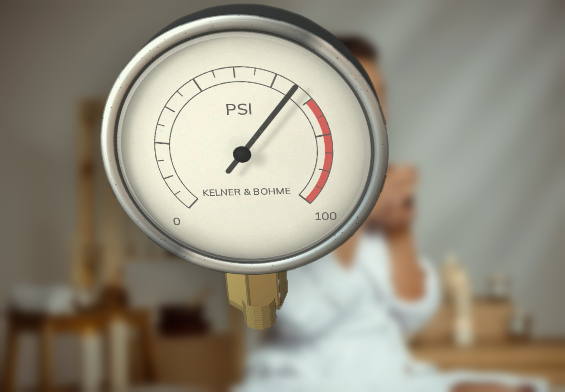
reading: 65psi
